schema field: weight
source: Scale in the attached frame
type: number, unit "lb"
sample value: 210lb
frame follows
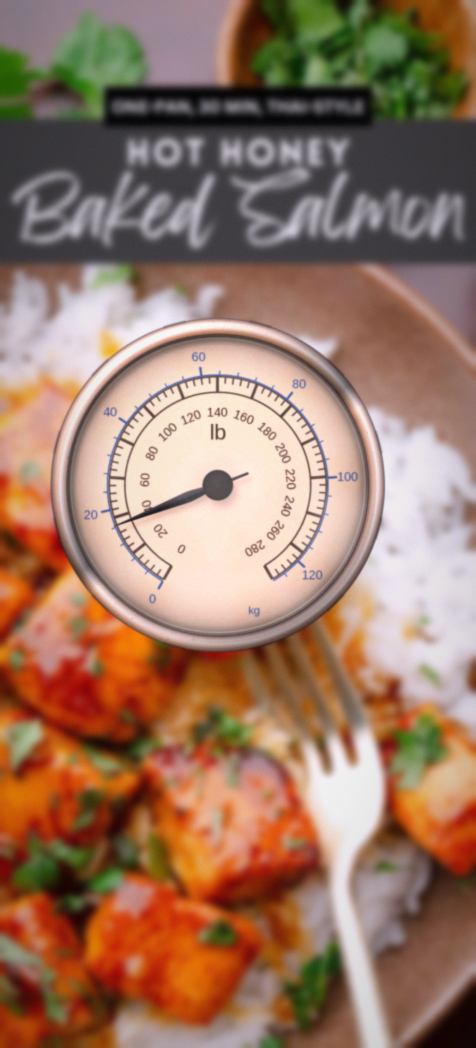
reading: 36lb
